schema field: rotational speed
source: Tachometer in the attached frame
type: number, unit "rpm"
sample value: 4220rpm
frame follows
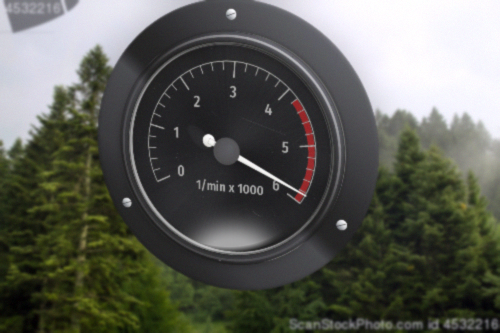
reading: 5800rpm
